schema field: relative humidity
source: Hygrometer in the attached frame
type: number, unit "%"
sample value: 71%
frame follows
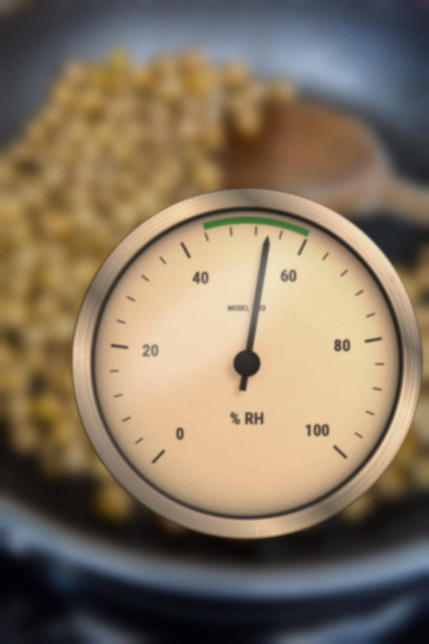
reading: 54%
